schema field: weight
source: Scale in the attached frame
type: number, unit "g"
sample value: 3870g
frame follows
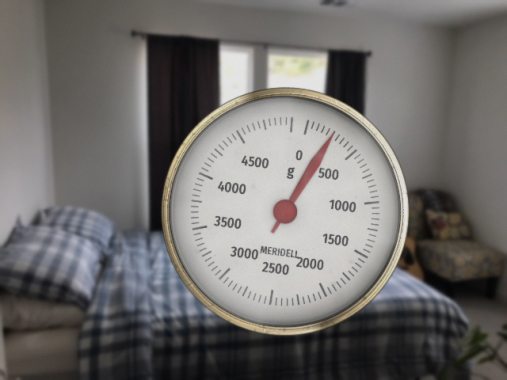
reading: 250g
